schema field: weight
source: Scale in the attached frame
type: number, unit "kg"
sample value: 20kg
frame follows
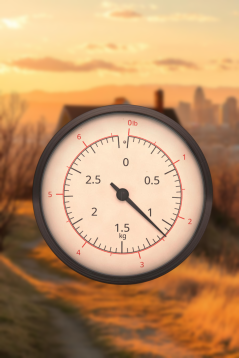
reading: 1.1kg
